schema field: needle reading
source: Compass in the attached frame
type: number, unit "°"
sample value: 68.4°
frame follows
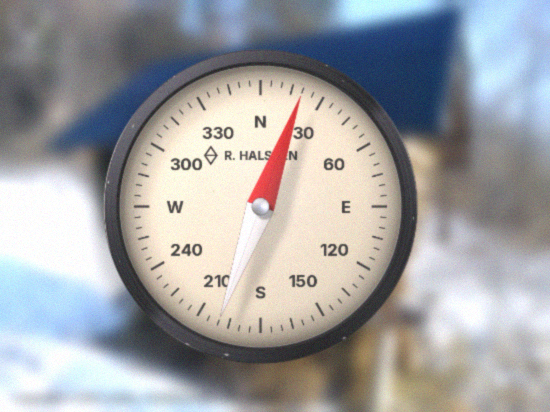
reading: 20°
